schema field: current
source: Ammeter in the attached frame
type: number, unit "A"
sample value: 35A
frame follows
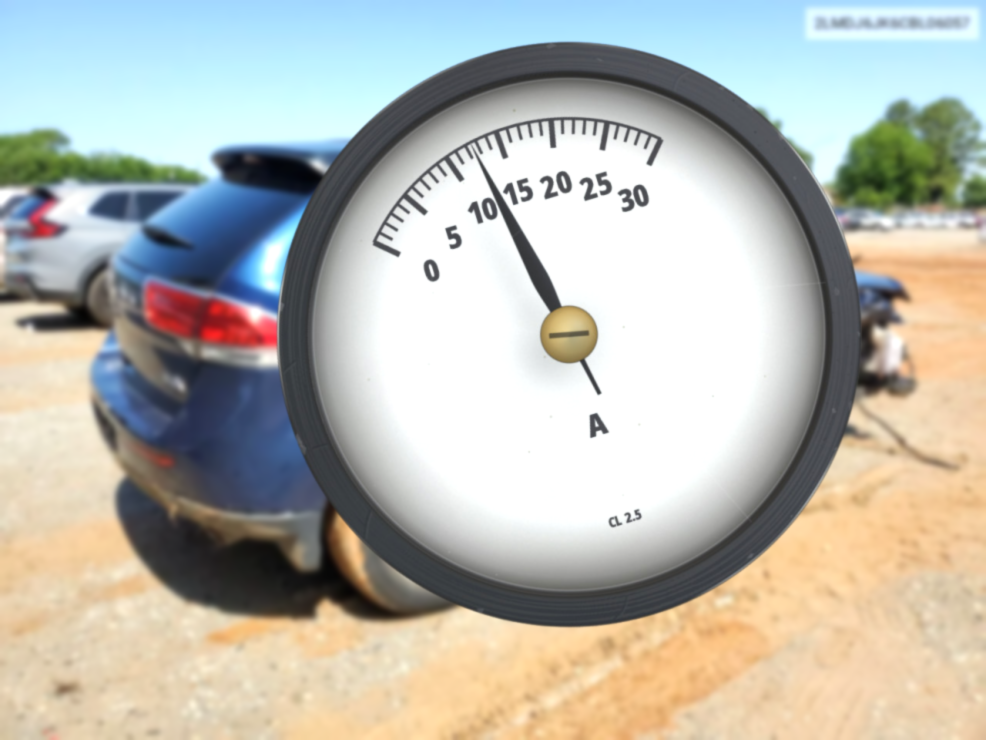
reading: 12.5A
